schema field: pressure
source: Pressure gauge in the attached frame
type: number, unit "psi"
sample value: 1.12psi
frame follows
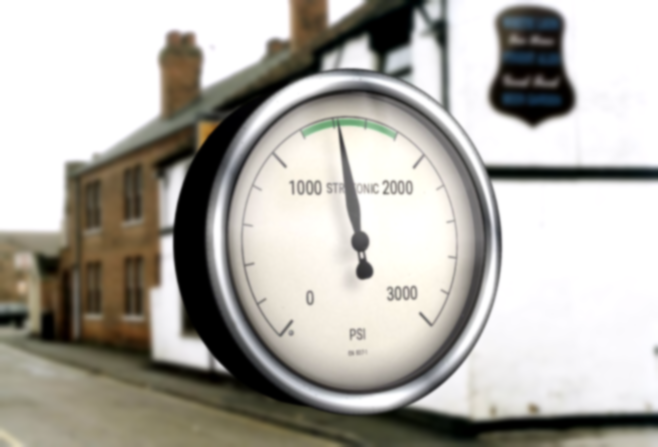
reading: 1400psi
